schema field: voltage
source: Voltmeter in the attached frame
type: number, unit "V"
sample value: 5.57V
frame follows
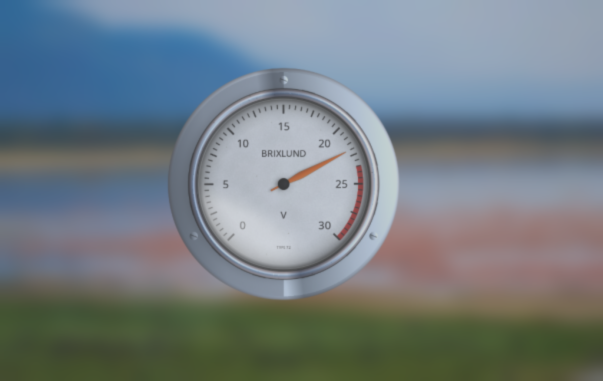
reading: 22V
